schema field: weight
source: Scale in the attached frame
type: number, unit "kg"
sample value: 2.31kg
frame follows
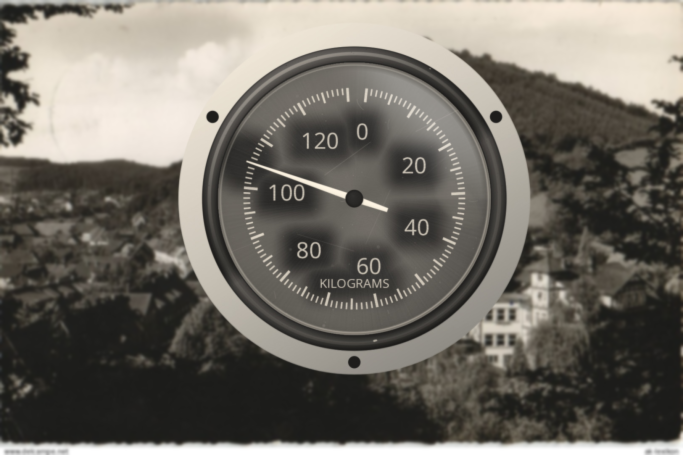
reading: 105kg
